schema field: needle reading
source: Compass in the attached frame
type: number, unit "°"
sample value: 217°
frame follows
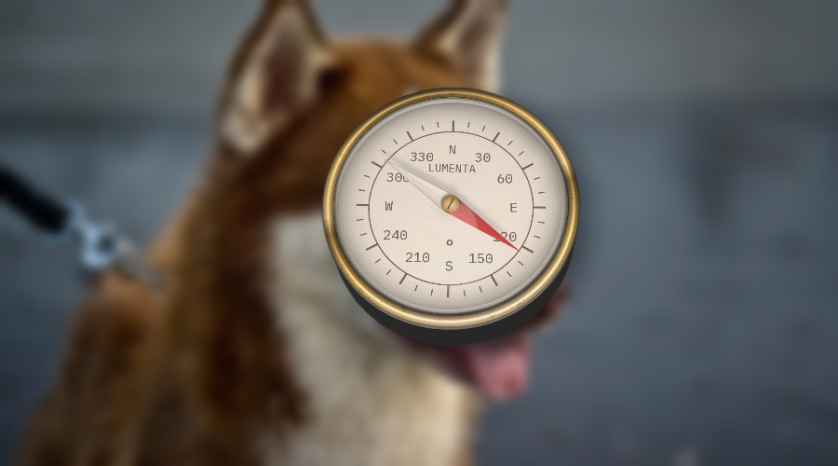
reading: 125°
